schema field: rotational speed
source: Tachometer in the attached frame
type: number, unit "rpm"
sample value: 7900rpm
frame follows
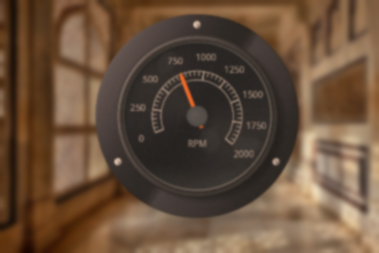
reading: 750rpm
